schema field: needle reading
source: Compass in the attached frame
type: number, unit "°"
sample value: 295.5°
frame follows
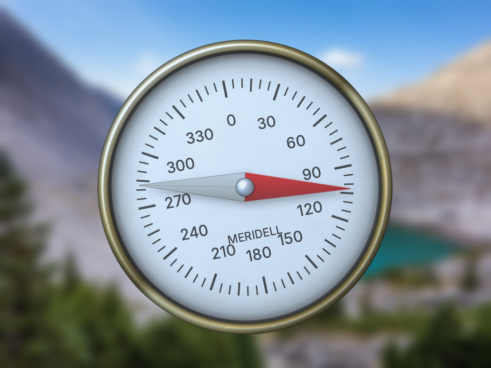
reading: 102.5°
